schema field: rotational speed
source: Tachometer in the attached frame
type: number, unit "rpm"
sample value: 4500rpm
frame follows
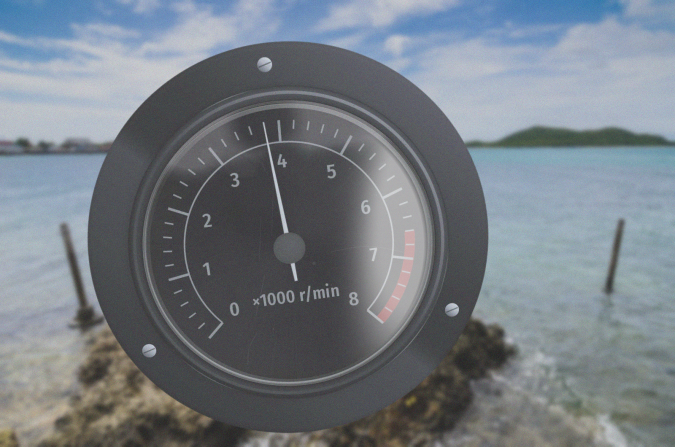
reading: 3800rpm
